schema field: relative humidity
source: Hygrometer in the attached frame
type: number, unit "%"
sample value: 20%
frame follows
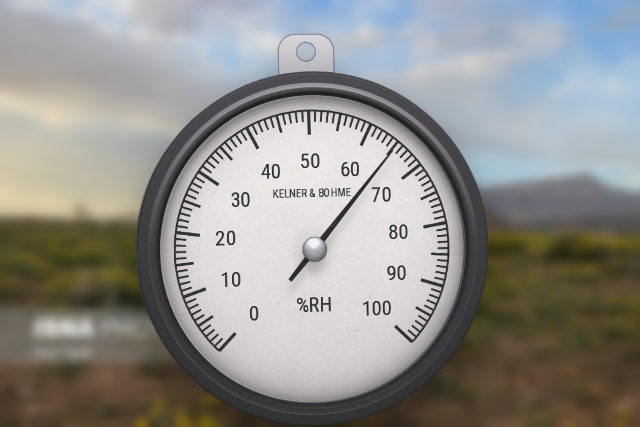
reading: 65%
